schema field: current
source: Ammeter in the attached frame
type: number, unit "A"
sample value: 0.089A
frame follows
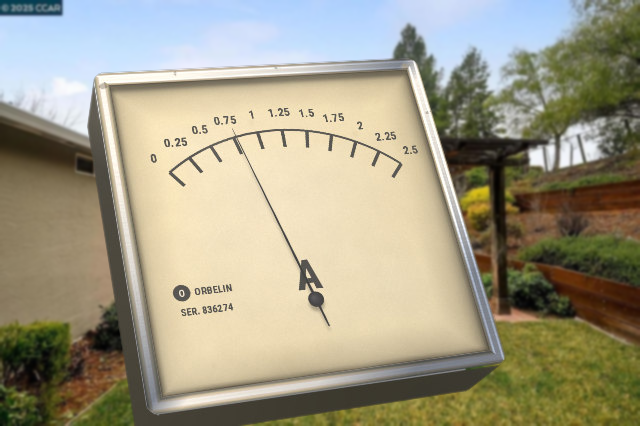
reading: 0.75A
